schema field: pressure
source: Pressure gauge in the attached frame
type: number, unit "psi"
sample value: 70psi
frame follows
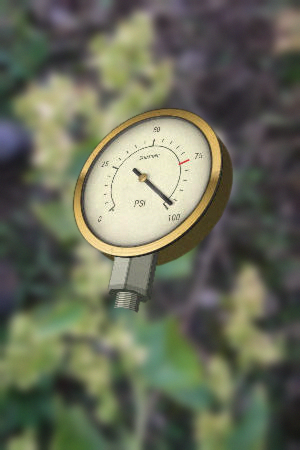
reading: 97.5psi
